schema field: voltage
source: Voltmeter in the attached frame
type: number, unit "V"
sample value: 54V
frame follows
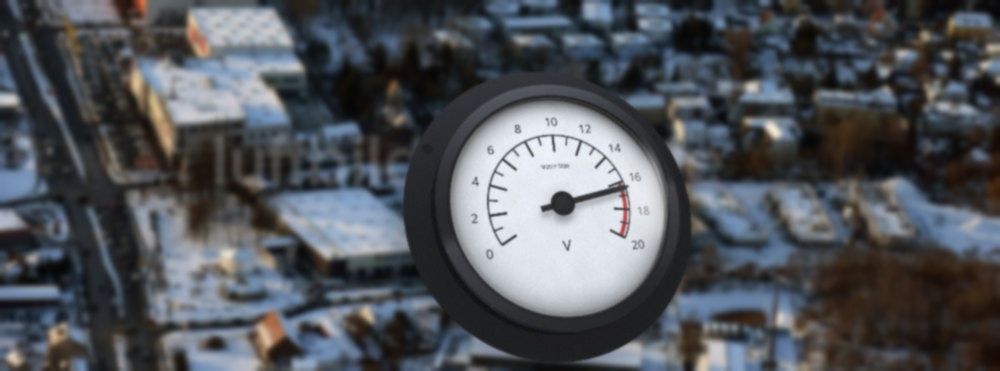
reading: 16.5V
